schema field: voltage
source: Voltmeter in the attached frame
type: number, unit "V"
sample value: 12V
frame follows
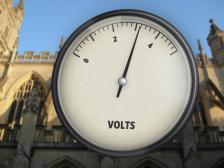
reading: 3.2V
